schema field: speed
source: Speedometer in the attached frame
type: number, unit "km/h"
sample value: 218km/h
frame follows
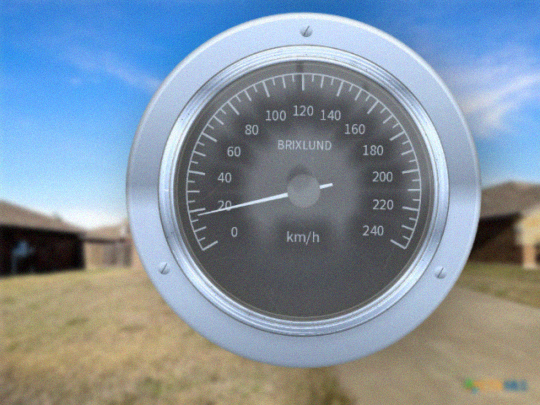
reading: 17.5km/h
